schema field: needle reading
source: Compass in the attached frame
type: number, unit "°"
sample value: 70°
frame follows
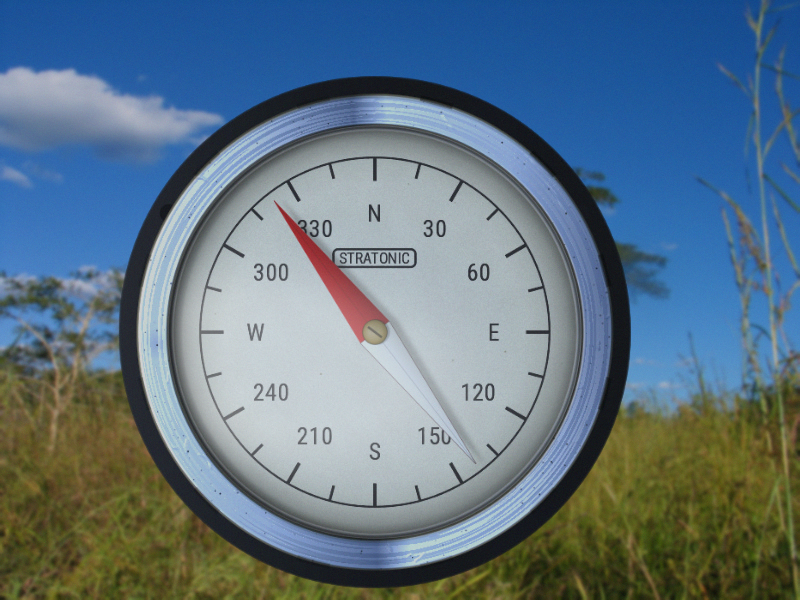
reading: 322.5°
